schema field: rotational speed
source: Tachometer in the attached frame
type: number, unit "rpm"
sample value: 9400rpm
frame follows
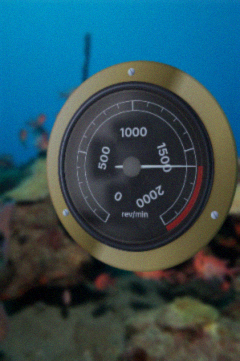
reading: 1600rpm
